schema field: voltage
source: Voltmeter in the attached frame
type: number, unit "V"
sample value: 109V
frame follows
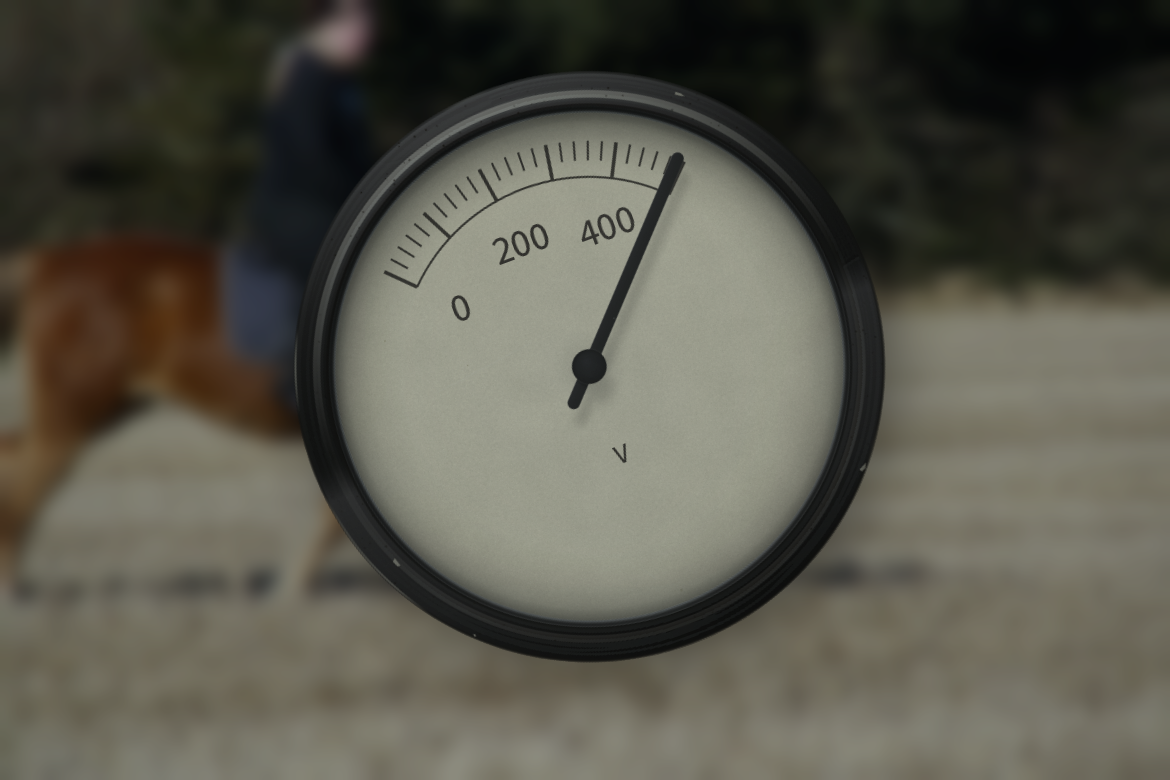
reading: 490V
